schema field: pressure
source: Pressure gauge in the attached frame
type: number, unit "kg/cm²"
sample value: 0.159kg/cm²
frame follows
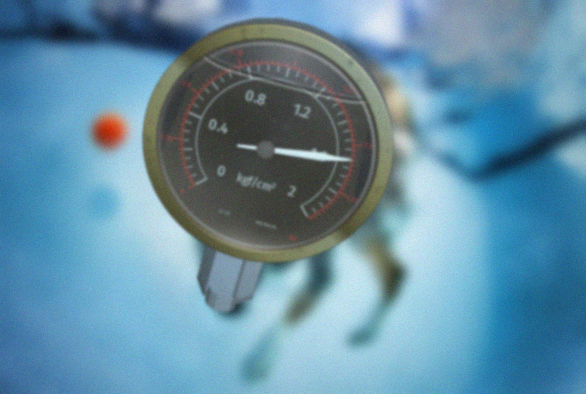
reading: 1.6kg/cm²
